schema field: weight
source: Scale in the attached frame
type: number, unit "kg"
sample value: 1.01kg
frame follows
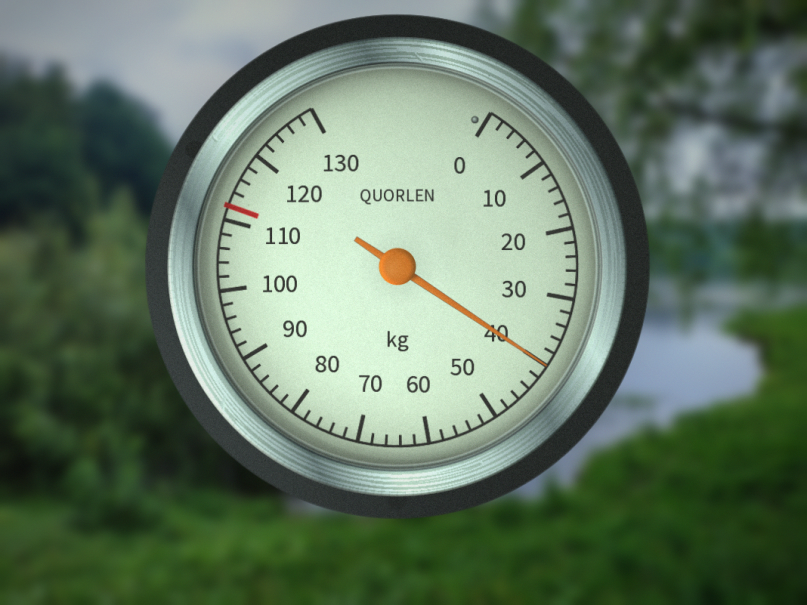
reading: 40kg
